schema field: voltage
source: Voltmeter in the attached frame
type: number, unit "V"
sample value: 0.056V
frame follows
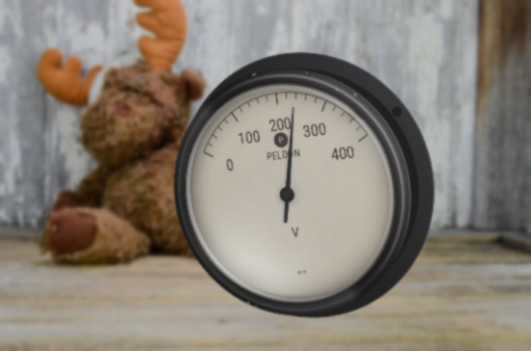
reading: 240V
